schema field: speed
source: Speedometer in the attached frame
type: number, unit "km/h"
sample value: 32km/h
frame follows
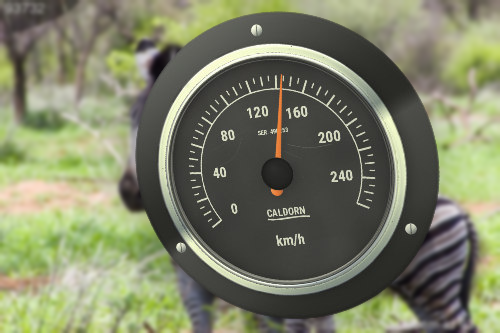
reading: 145km/h
